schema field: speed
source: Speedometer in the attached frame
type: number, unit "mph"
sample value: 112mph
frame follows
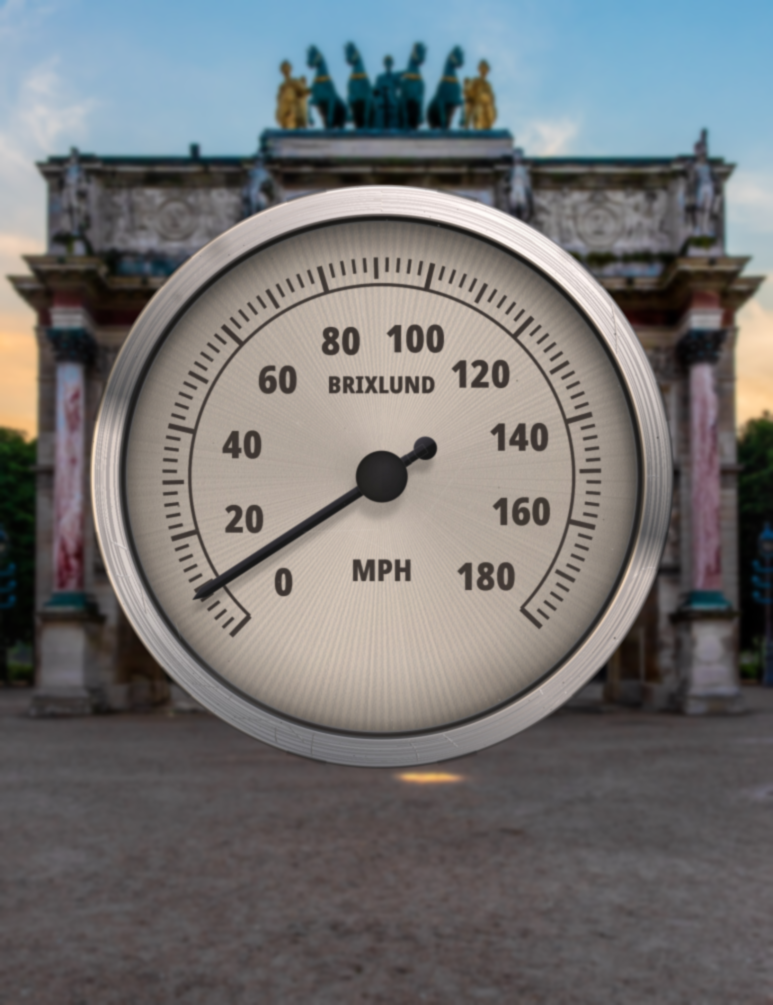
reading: 9mph
